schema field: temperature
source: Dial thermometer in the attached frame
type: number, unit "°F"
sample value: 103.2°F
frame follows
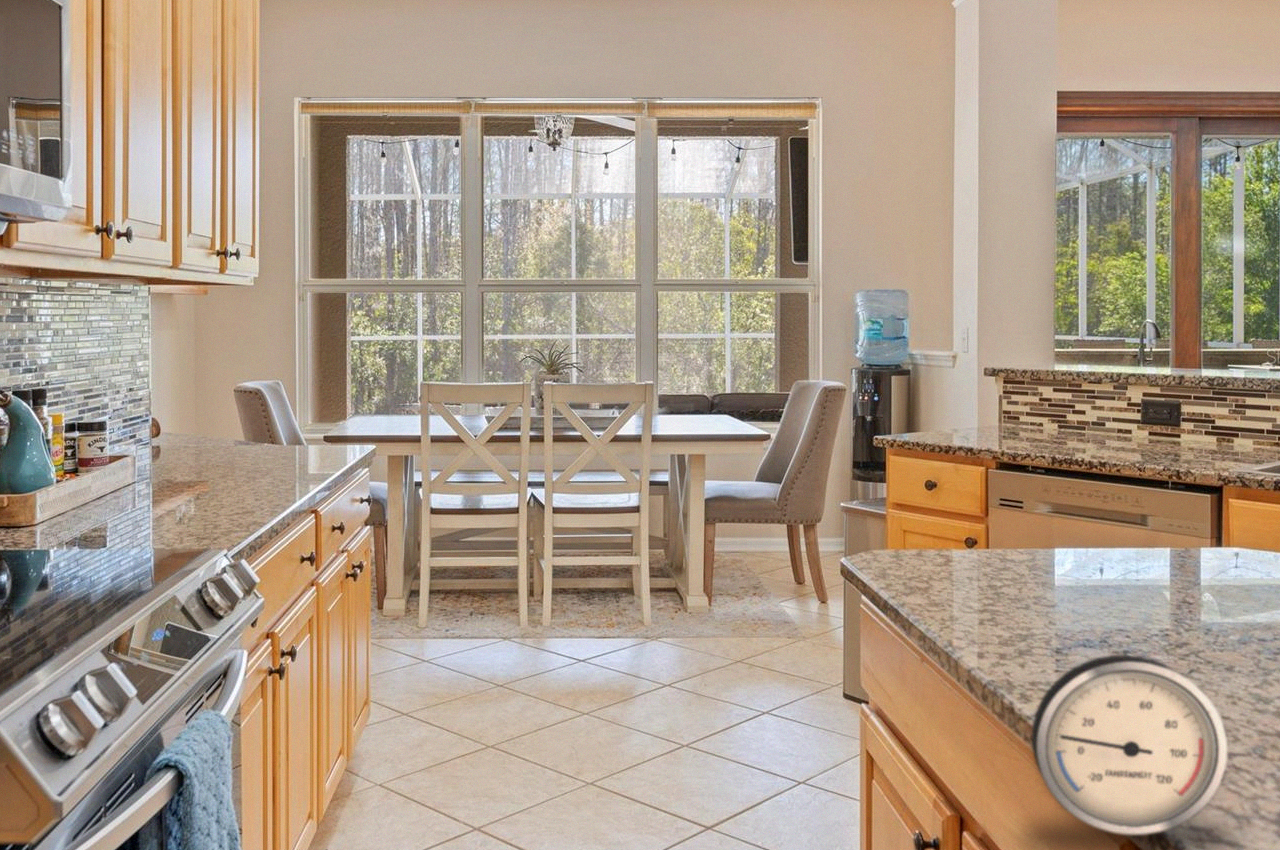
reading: 8°F
